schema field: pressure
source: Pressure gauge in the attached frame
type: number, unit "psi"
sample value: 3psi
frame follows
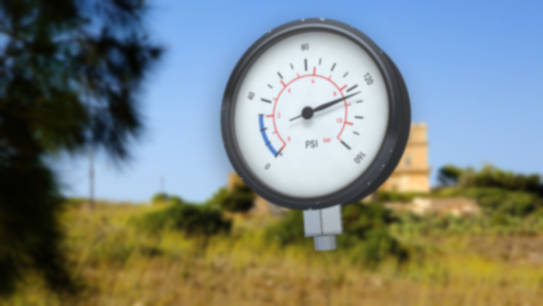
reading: 125psi
